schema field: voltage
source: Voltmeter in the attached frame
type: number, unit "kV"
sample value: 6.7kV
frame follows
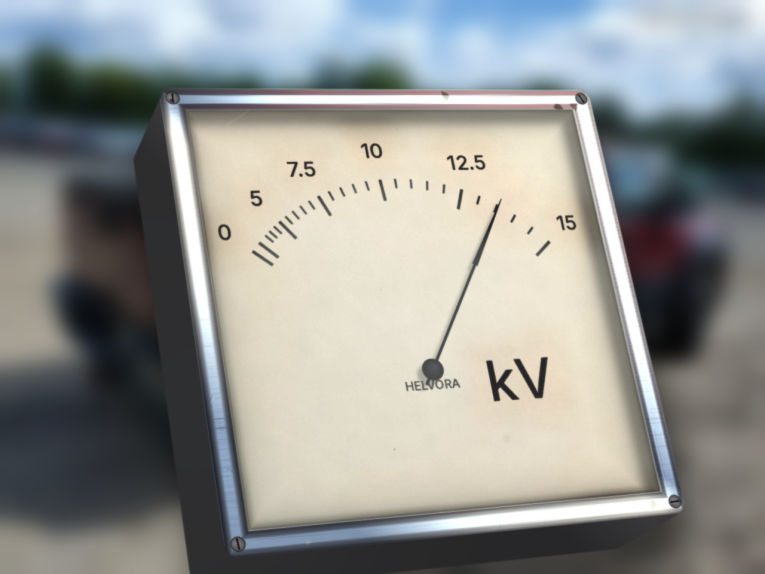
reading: 13.5kV
